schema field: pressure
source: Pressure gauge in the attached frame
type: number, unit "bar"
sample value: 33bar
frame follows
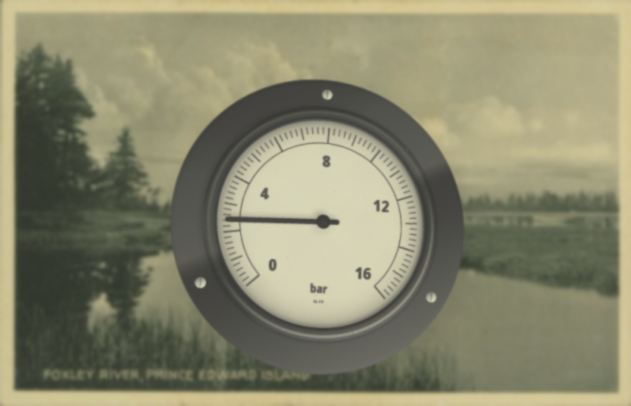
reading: 2.4bar
